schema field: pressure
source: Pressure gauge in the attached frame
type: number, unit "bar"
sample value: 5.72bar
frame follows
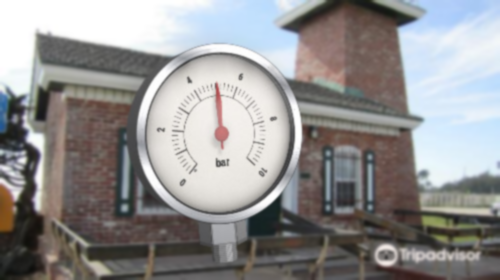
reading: 5bar
